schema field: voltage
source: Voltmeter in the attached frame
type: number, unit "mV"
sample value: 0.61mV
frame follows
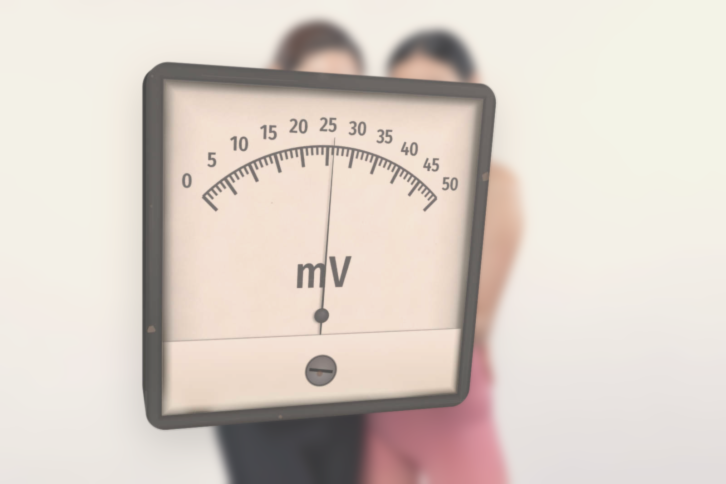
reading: 26mV
